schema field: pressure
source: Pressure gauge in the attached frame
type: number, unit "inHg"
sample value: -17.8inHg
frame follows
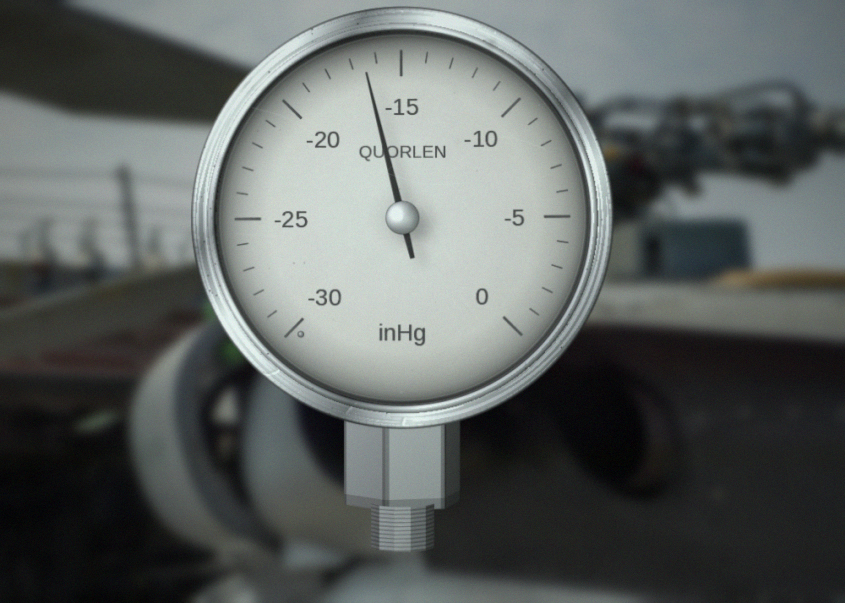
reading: -16.5inHg
